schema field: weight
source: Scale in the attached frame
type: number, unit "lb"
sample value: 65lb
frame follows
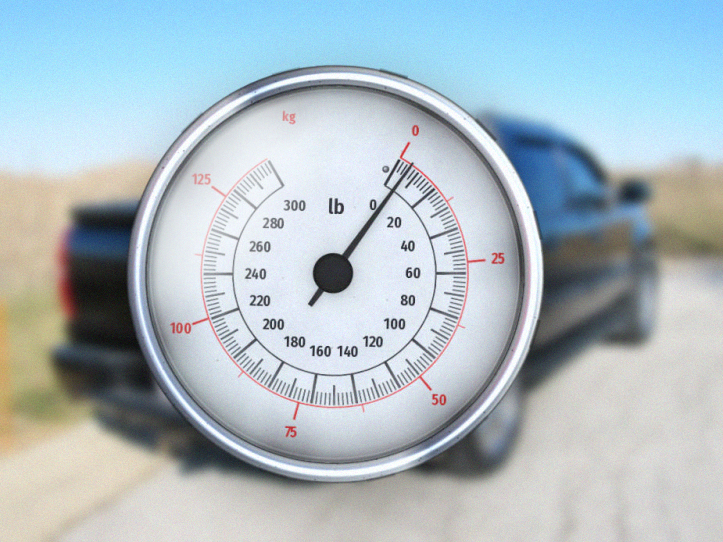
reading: 6lb
